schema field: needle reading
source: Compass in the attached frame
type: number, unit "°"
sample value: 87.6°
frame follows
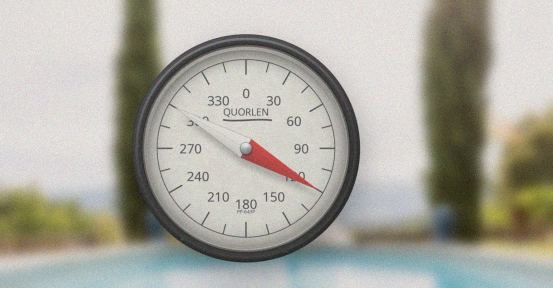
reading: 120°
